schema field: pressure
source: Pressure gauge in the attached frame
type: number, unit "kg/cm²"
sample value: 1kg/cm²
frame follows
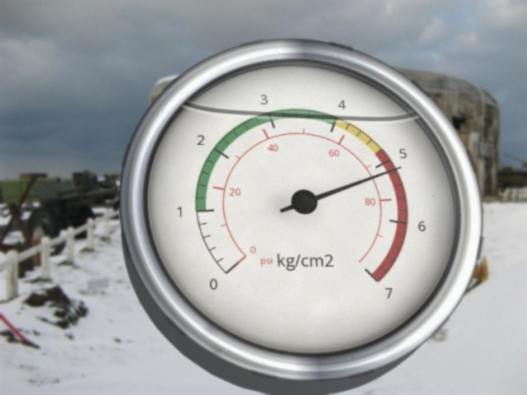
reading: 5.2kg/cm²
